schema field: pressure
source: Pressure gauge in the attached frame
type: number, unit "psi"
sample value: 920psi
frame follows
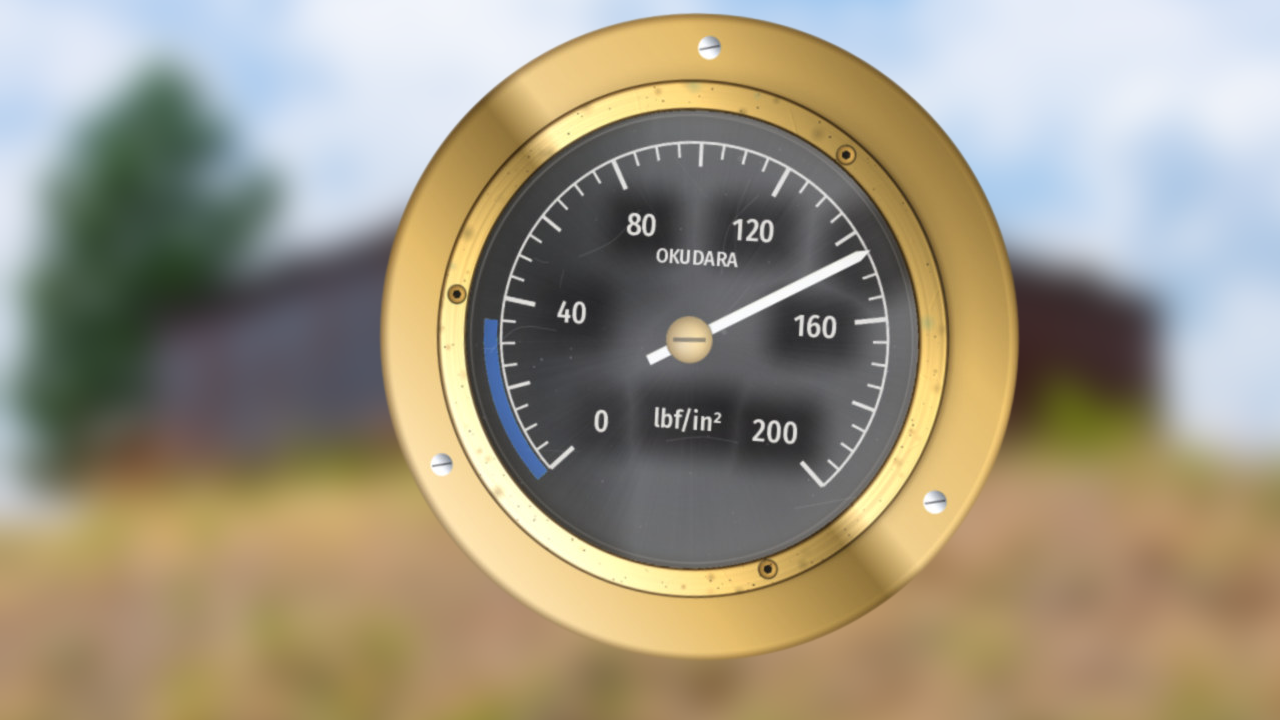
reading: 145psi
